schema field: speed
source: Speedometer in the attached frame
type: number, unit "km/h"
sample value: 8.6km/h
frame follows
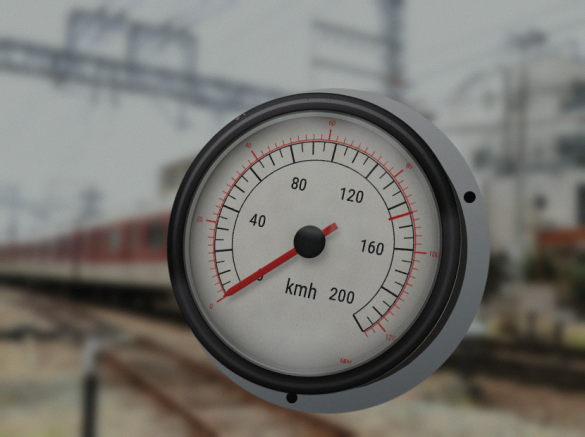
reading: 0km/h
